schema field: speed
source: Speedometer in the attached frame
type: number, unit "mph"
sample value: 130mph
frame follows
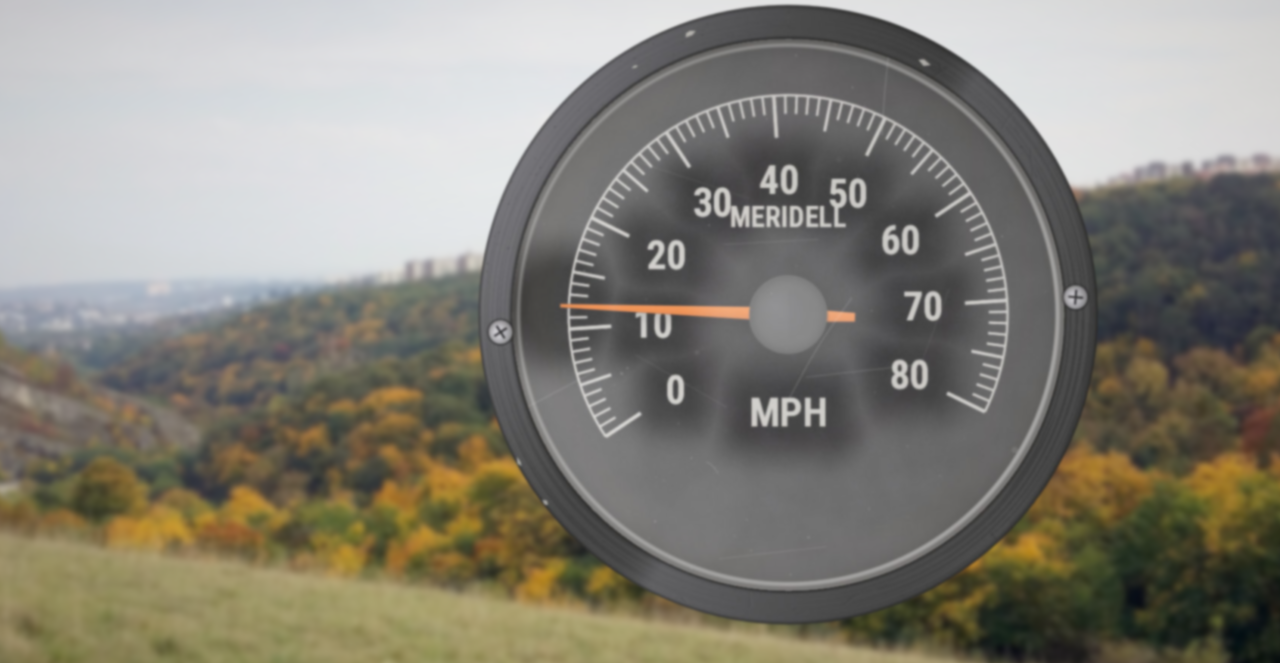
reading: 12mph
